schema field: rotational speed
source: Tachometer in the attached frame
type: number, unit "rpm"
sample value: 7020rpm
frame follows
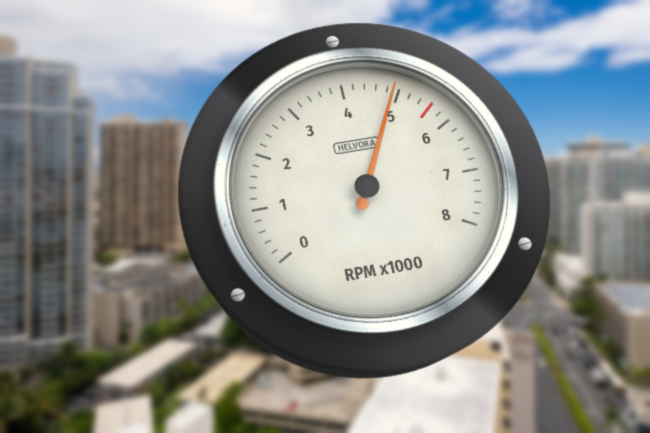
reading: 4900rpm
